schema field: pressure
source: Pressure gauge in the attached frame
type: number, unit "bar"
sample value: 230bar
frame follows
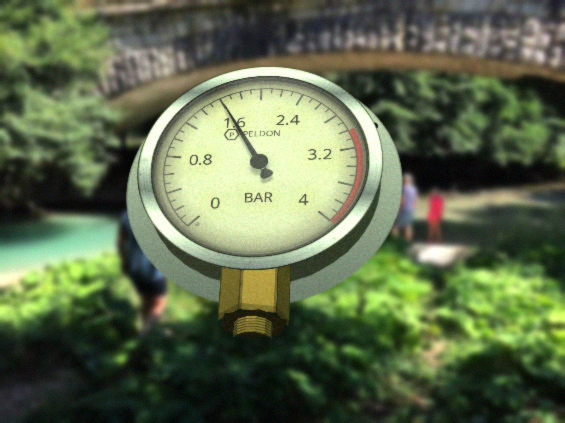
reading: 1.6bar
